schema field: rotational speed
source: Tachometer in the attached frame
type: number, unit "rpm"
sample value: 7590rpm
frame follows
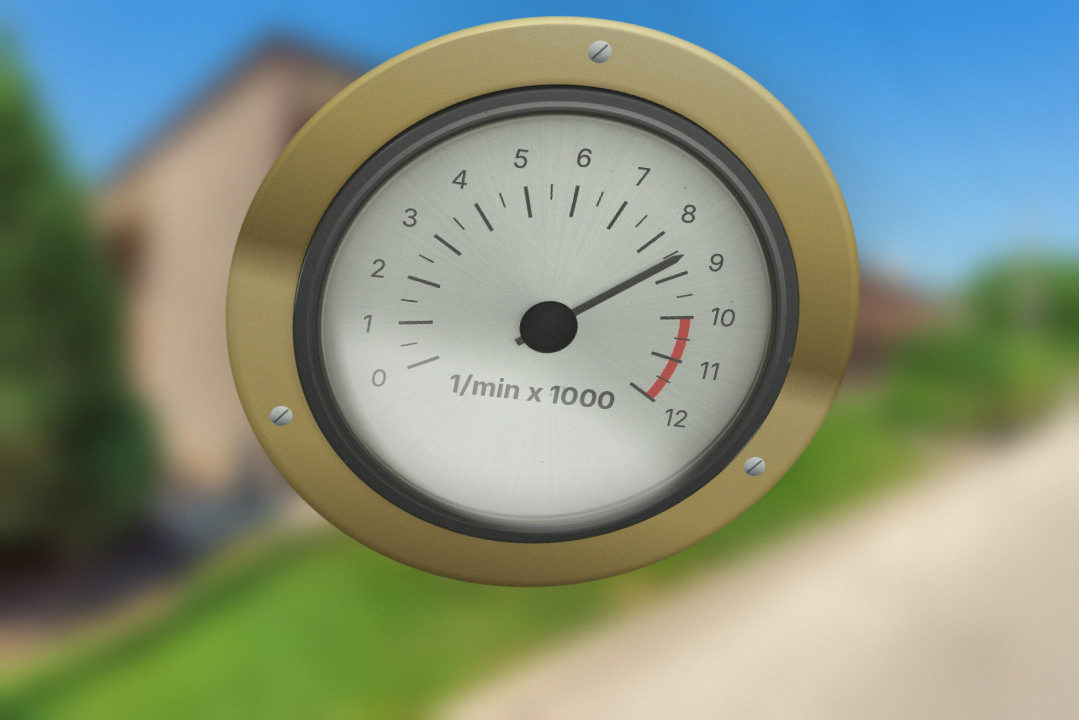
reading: 8500rpm
